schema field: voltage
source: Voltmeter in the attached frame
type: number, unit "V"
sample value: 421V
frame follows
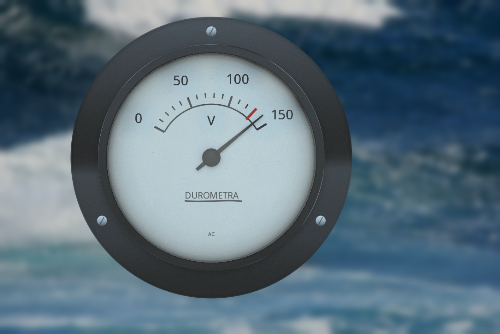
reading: 140V
